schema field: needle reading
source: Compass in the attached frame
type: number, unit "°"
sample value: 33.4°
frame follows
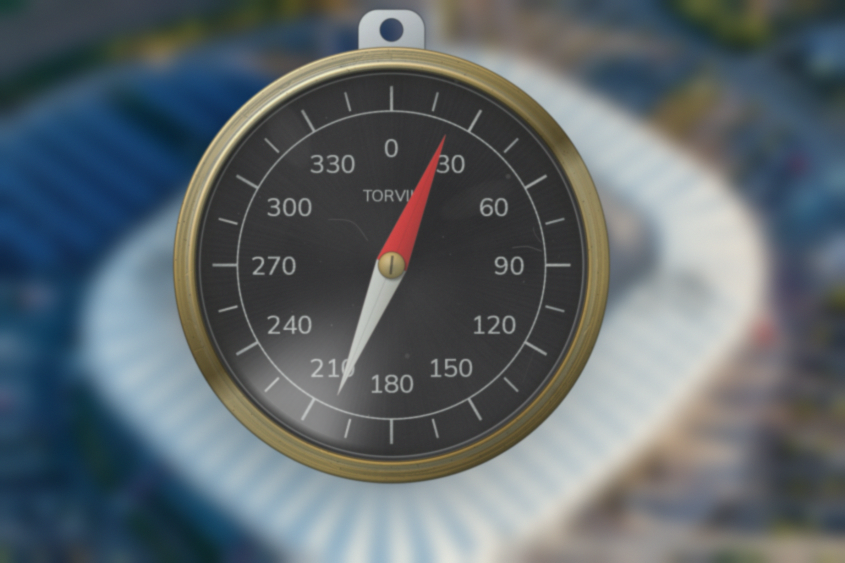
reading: 22.5°
